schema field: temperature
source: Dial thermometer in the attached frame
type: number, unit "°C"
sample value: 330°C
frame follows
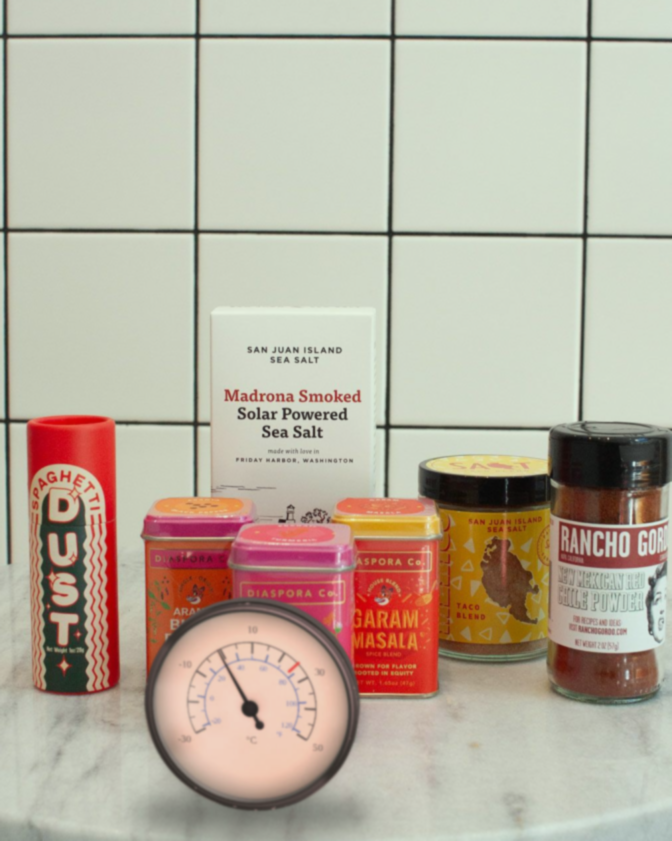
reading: 0°C
